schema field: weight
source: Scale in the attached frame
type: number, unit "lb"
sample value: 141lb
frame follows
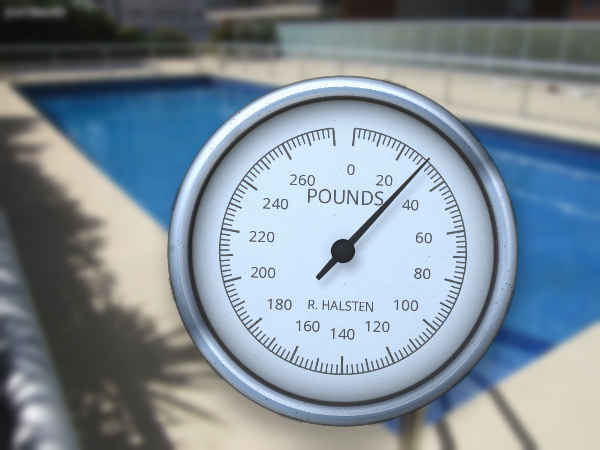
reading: 30lb
